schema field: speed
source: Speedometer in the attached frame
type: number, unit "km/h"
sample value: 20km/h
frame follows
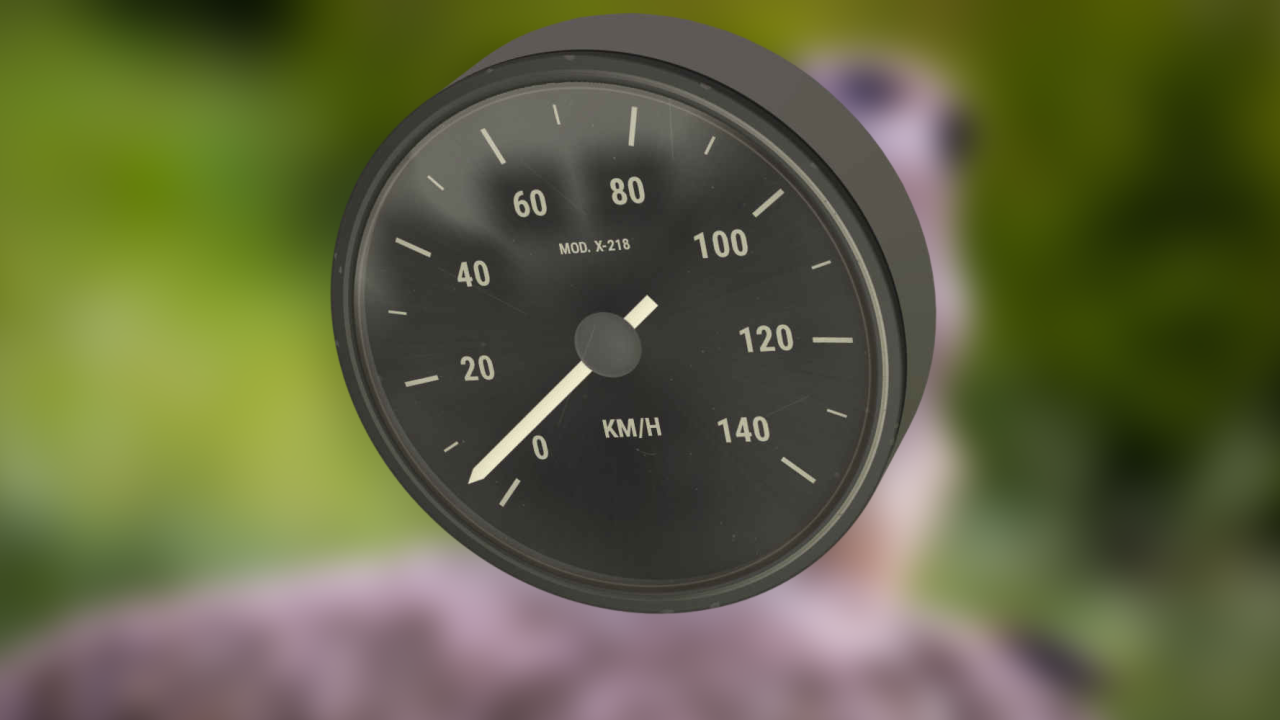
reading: 5km/h
